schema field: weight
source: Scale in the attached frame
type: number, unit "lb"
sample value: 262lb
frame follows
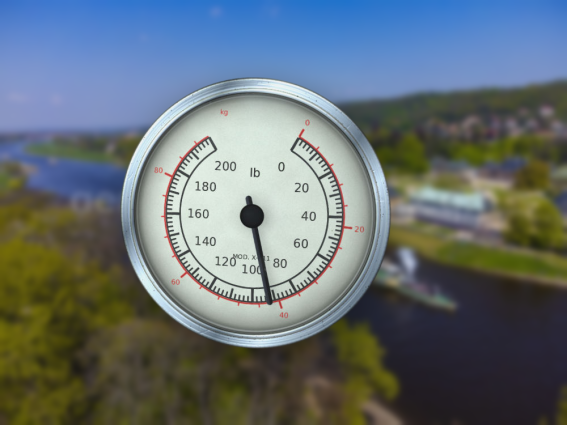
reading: 92lb
